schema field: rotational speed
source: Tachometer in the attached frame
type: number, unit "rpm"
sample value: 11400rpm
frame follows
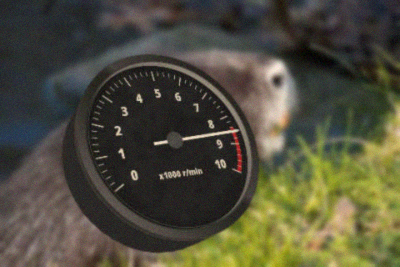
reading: 8600rpm
